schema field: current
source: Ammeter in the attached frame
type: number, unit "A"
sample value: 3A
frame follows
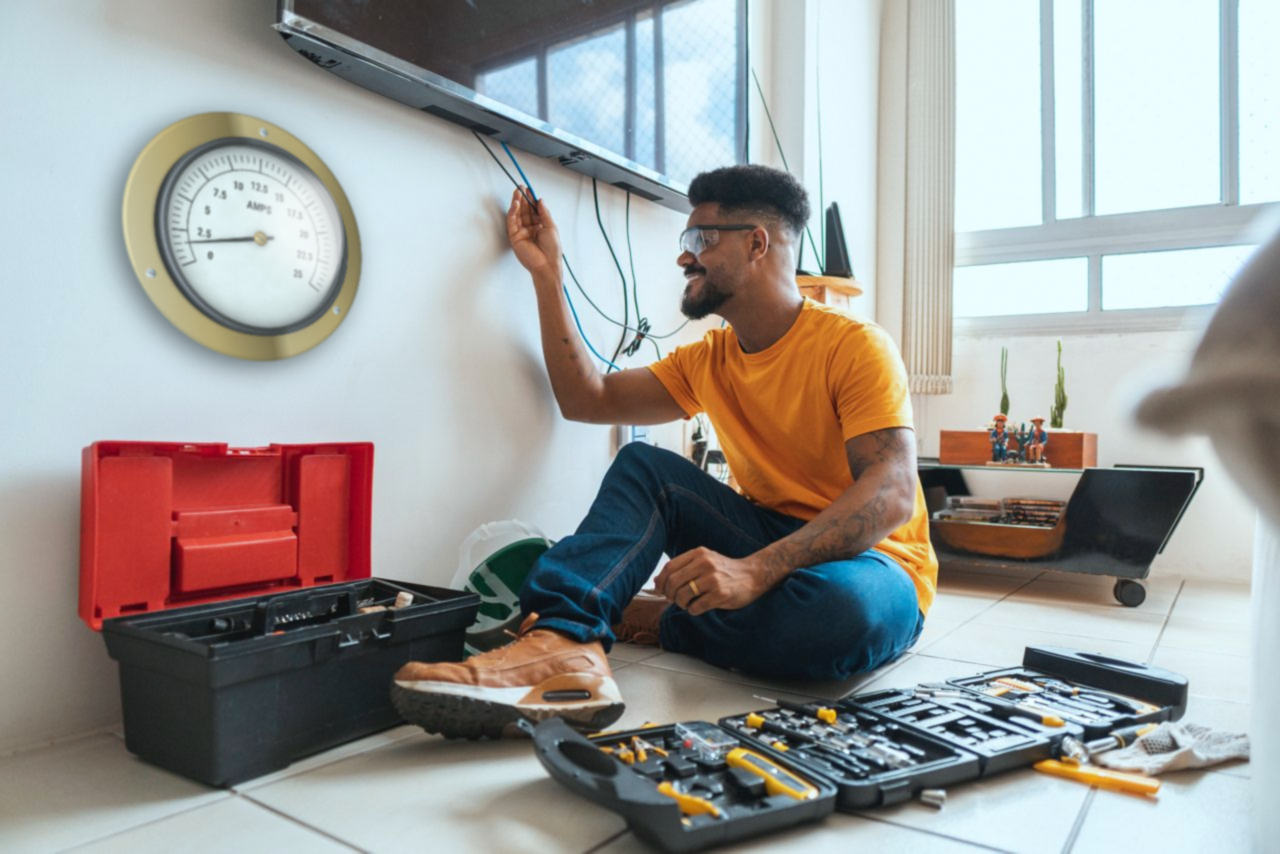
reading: 1.5A
